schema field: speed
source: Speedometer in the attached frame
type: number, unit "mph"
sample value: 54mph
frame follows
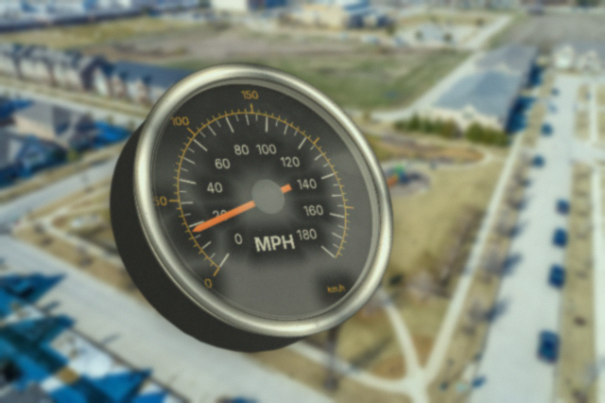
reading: 17.5mph
